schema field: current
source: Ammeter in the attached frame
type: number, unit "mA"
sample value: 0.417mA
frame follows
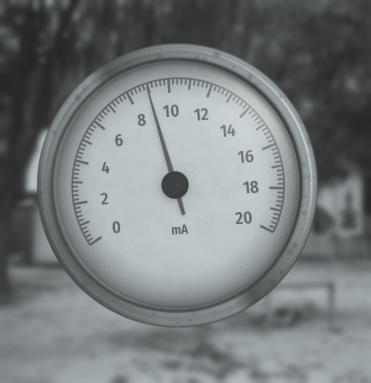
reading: 9mA
